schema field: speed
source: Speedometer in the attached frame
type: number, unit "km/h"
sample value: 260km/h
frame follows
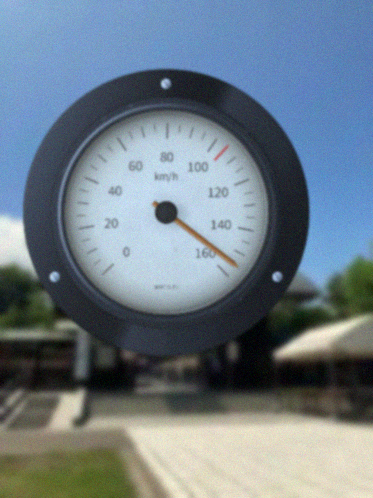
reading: 155km/h
